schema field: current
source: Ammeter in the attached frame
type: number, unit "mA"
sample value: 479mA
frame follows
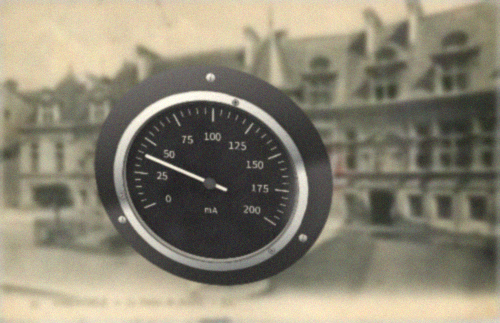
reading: 40mA
